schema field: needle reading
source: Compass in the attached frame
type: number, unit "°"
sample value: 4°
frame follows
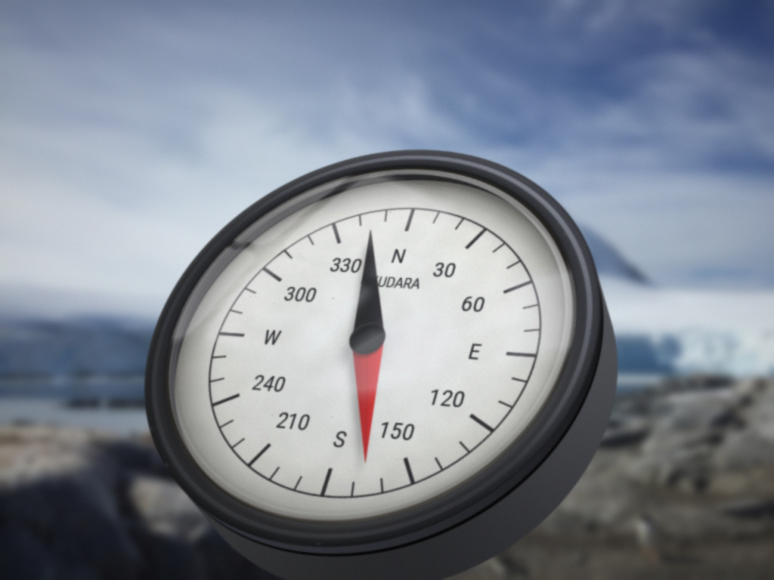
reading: 165°
